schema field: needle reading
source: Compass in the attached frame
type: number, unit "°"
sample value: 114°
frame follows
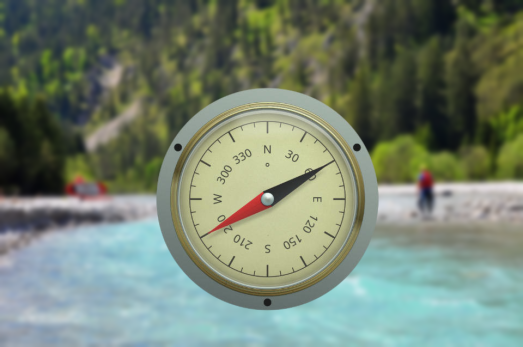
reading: 240°
